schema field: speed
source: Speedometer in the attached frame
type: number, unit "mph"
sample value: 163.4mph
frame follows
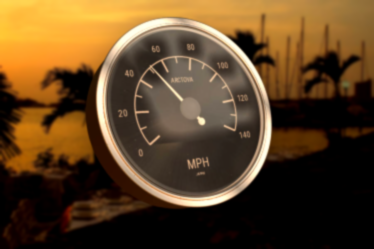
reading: 50mph
